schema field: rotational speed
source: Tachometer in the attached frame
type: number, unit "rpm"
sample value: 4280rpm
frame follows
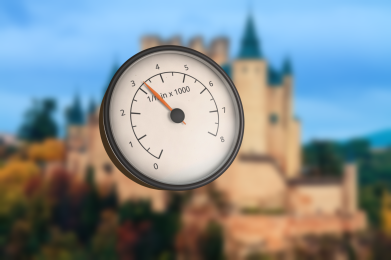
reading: 3250rpm
